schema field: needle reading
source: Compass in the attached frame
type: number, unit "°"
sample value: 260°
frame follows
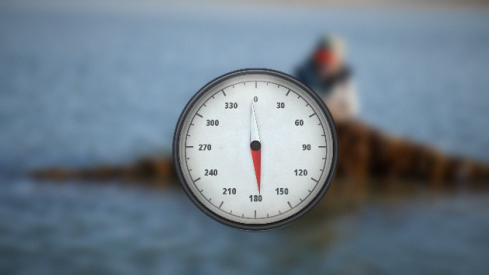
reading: 175°
